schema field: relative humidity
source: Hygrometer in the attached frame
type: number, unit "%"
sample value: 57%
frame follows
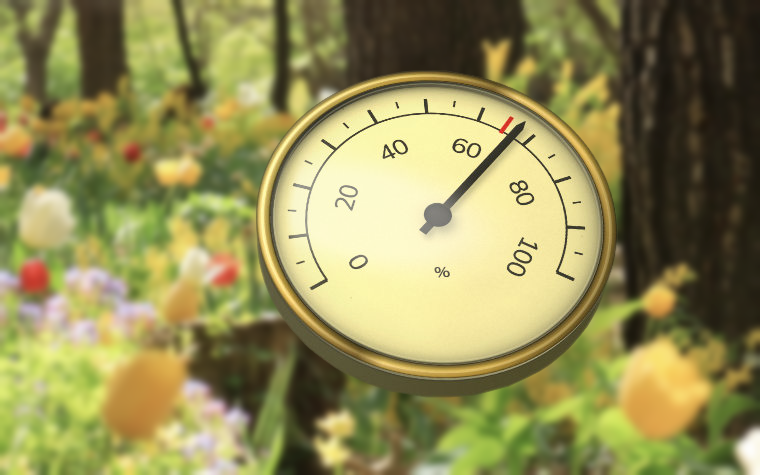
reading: 67.5%
